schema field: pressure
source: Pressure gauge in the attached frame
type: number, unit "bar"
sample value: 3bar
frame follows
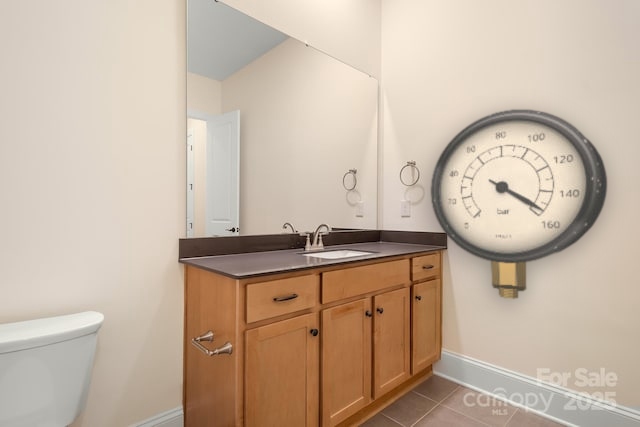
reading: 155bar
